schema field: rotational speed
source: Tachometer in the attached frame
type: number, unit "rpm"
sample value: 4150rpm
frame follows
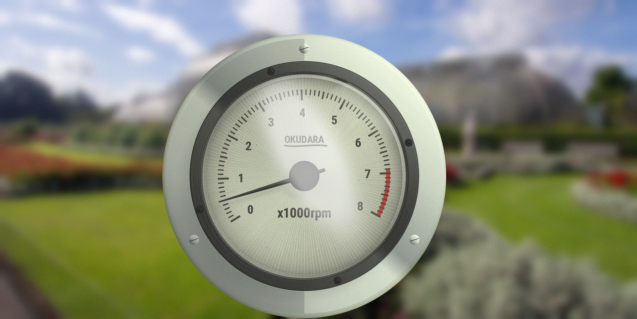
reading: 500rpm
